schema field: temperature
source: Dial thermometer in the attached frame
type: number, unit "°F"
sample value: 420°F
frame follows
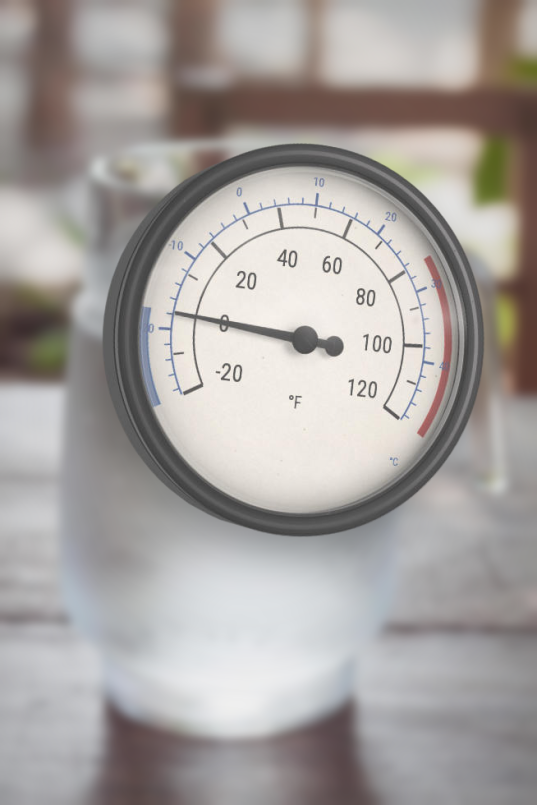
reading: 0°F
